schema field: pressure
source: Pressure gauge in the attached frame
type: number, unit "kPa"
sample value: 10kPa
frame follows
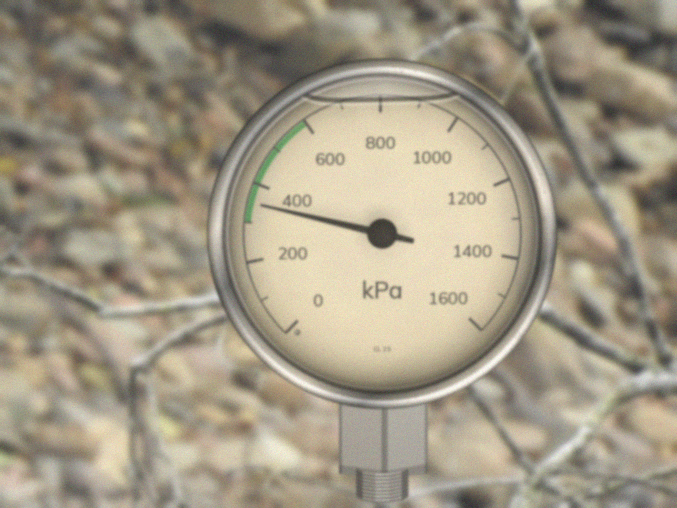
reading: 350kPa
